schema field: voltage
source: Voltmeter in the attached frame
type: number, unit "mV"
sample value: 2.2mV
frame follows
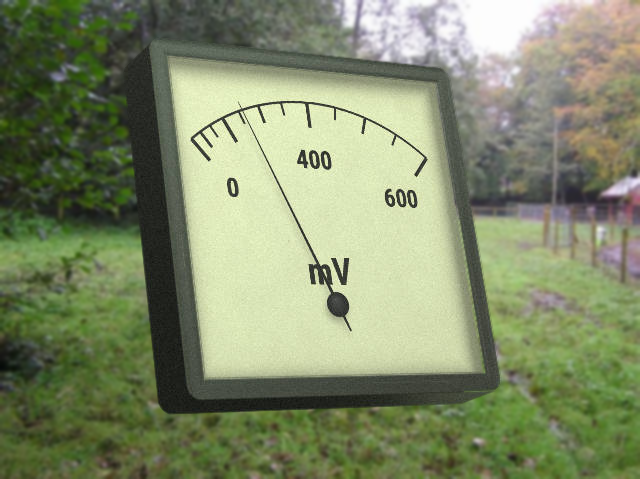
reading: 250mV
